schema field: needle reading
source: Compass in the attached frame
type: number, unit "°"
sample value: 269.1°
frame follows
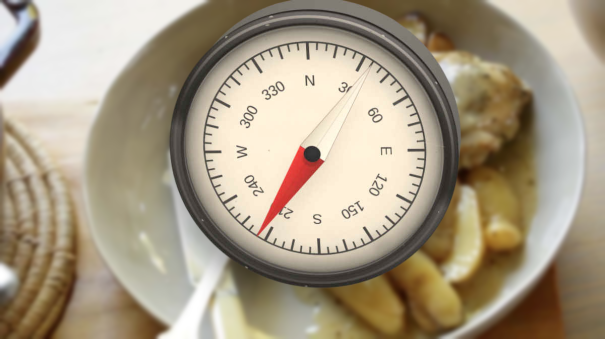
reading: 215°
